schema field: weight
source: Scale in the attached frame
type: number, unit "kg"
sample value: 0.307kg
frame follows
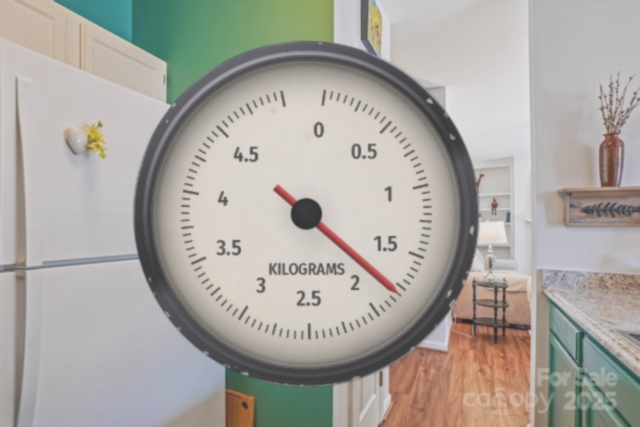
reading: 1.8kg
